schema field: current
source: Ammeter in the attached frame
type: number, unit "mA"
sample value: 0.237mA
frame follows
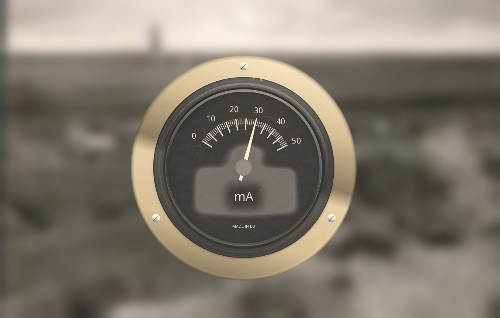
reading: 30mA
